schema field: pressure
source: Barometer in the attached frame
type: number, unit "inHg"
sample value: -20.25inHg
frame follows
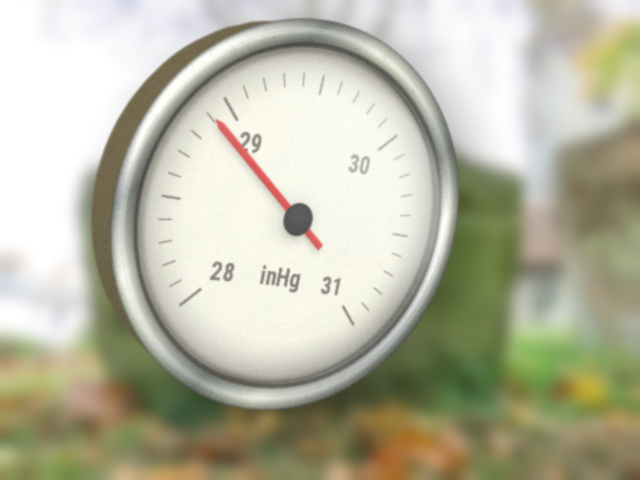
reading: 28.9inHg
